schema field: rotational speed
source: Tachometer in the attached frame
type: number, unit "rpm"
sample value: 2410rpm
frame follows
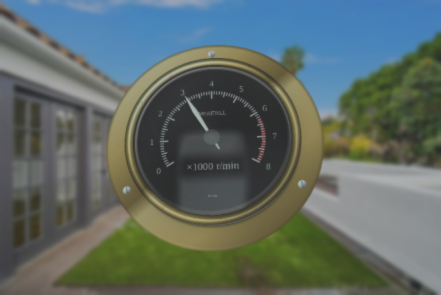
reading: 3000rpm
